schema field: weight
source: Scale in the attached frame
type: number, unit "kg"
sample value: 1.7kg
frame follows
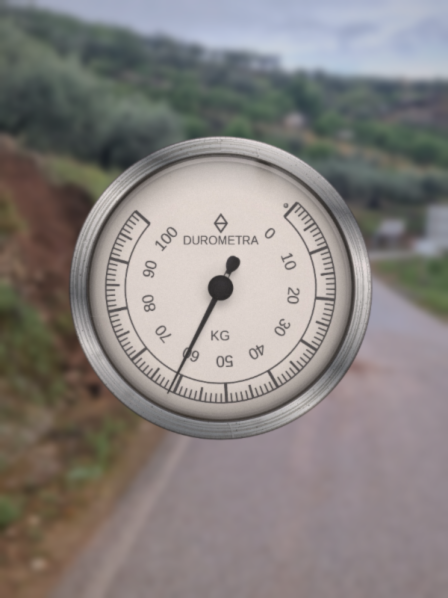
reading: 61kg
